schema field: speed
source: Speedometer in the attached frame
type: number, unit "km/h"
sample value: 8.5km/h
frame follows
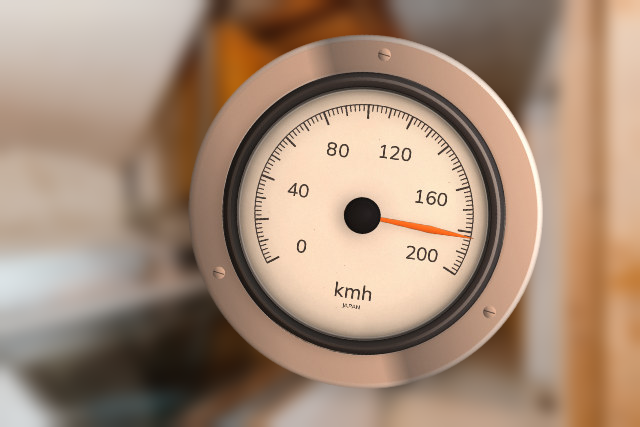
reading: 182km/h
